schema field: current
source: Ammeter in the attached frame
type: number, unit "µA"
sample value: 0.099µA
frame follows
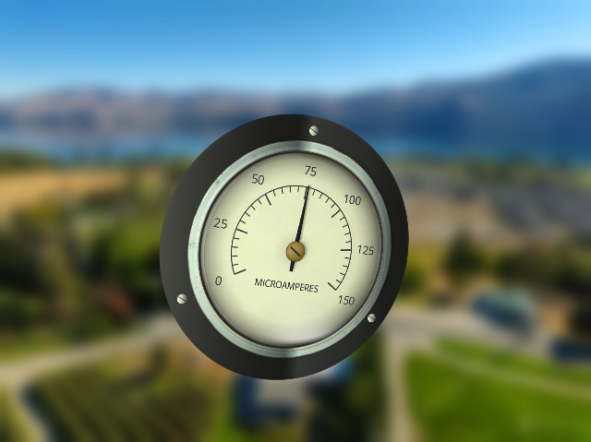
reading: 75µA
